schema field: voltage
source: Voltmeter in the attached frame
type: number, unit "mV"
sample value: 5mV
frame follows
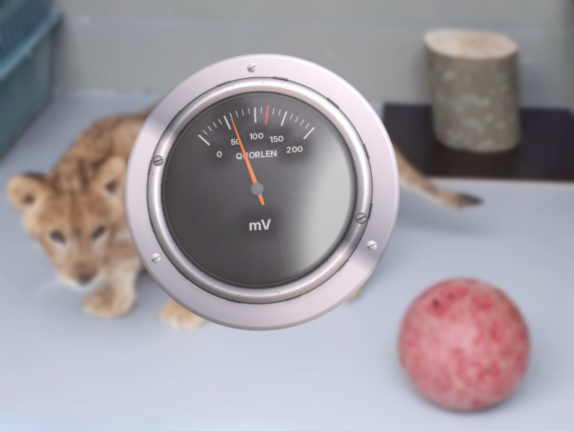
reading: 60mV
